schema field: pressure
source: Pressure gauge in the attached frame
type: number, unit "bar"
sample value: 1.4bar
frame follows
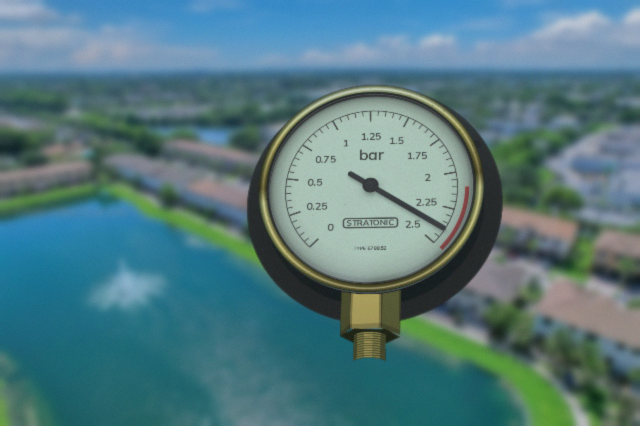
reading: 2.4bar
